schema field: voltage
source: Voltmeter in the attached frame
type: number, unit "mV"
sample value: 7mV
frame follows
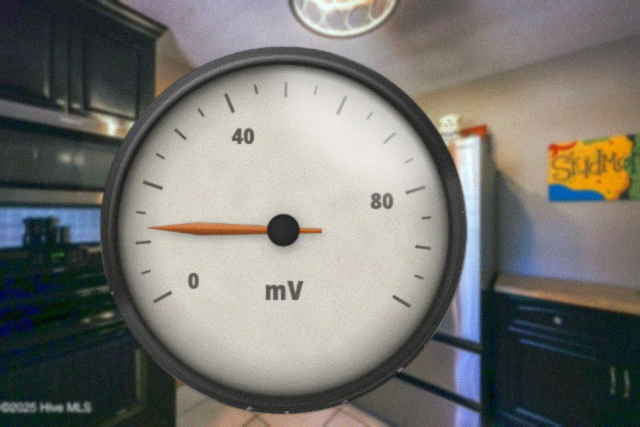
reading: 12.5mV
